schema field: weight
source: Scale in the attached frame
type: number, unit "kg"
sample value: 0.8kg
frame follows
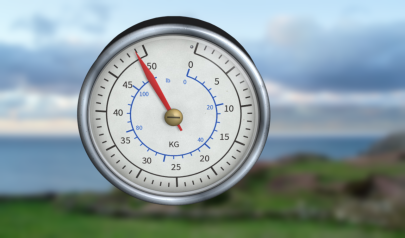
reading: 49kg
